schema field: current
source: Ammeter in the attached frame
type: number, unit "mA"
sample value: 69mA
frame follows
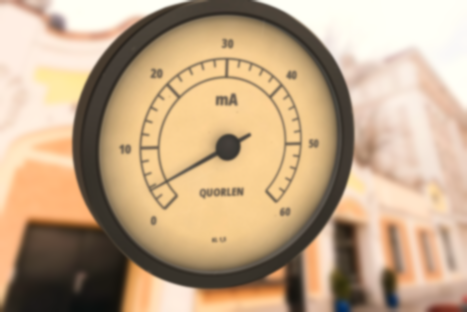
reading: 4mA
